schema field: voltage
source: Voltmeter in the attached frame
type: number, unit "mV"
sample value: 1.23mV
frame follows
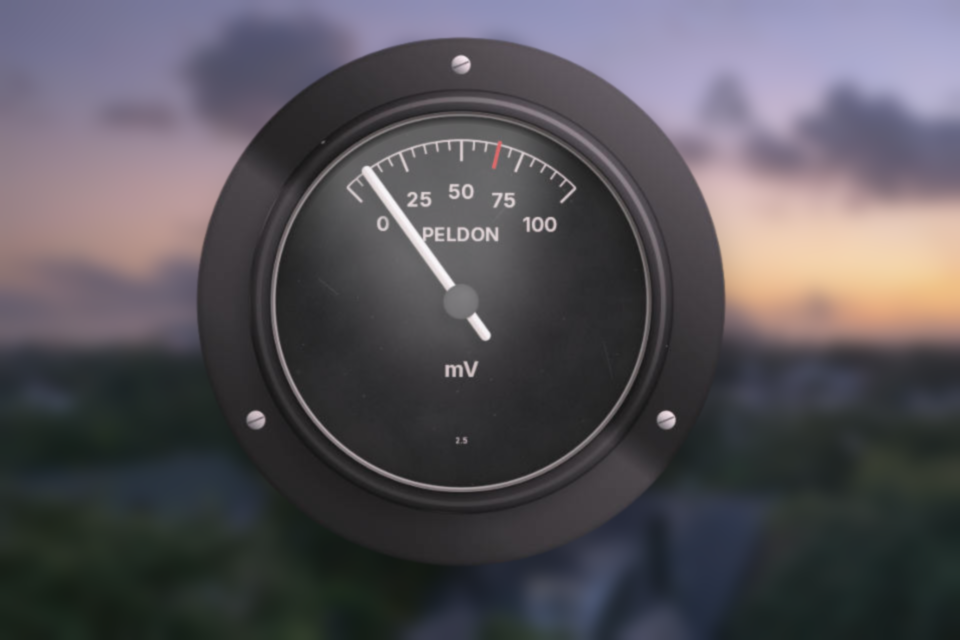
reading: 10mV
